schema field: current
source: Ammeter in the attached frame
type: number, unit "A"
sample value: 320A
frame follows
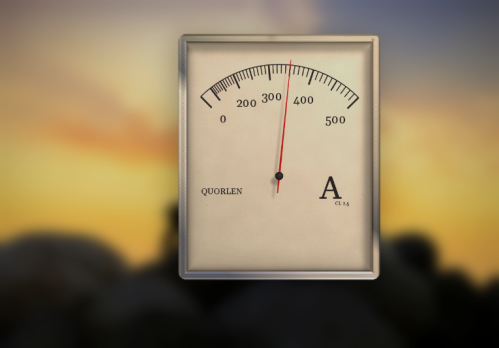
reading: 350A
